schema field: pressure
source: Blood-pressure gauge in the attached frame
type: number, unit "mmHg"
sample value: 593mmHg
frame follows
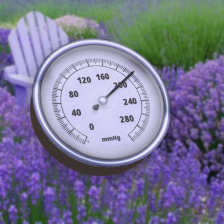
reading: 200mmHg
